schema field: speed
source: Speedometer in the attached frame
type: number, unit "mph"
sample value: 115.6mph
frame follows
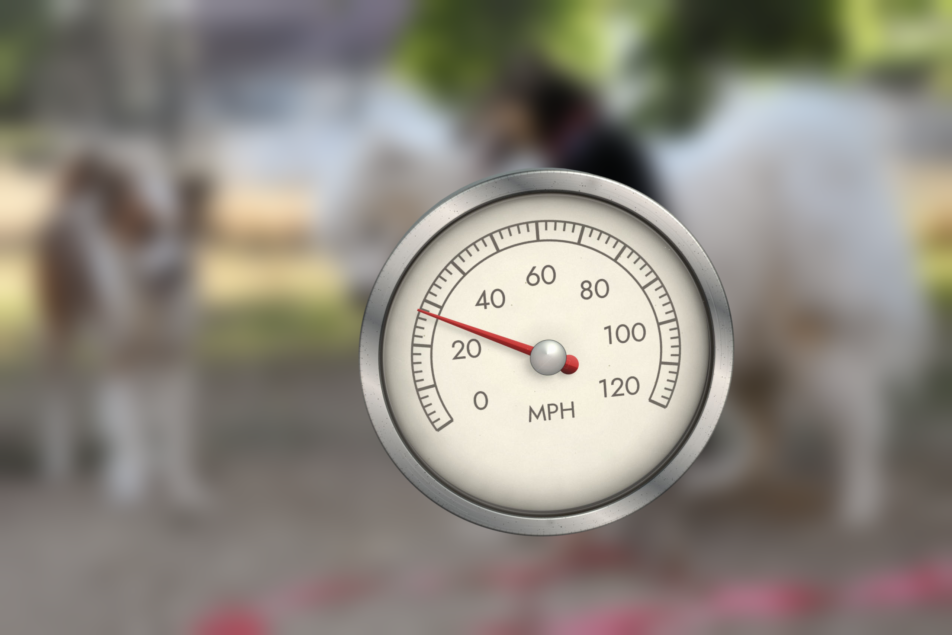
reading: 28mph
